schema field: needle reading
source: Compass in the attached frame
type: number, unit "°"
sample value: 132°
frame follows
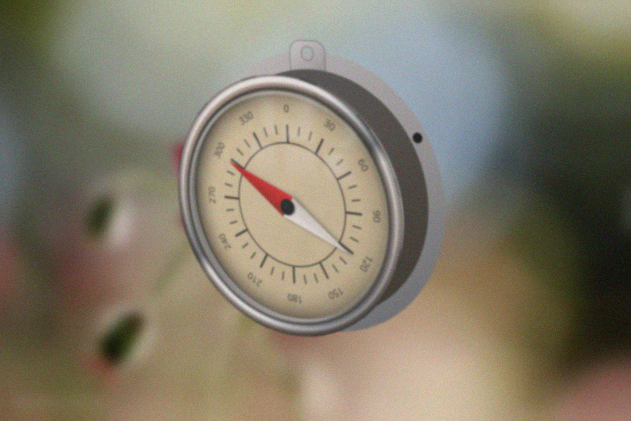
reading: 300°
